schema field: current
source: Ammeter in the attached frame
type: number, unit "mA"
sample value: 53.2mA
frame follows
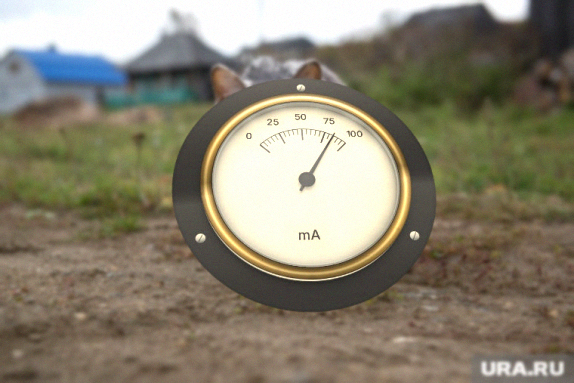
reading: 85mA
